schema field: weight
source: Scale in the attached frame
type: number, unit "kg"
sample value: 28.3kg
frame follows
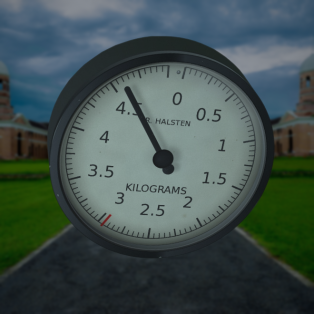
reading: 4.6kg
